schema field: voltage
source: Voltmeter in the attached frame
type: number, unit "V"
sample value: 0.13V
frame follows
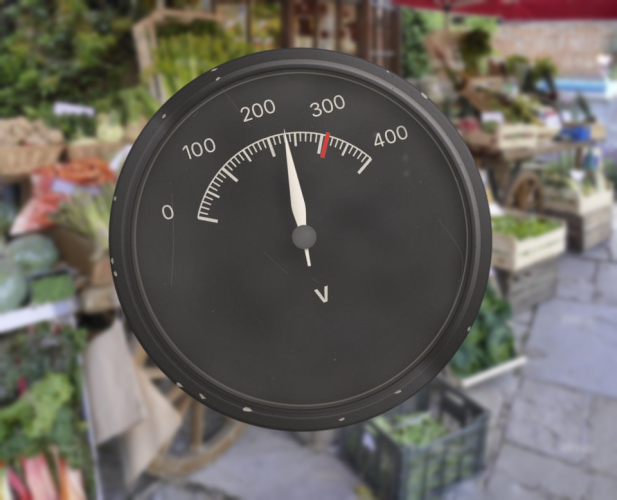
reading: 230V
